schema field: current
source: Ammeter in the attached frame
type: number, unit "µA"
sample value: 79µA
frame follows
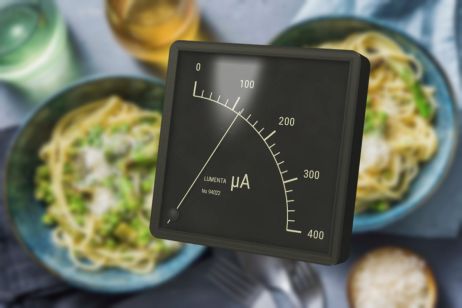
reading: 120µA
